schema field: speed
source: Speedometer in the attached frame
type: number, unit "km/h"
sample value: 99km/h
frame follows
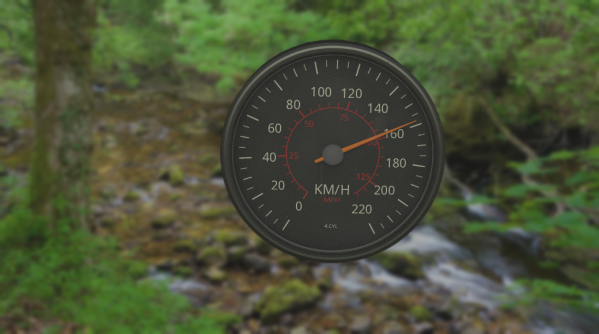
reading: 157.5km/h
